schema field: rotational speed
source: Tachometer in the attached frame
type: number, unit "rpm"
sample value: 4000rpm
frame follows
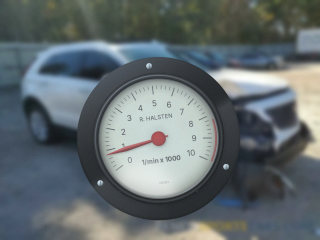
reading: 800rpm
